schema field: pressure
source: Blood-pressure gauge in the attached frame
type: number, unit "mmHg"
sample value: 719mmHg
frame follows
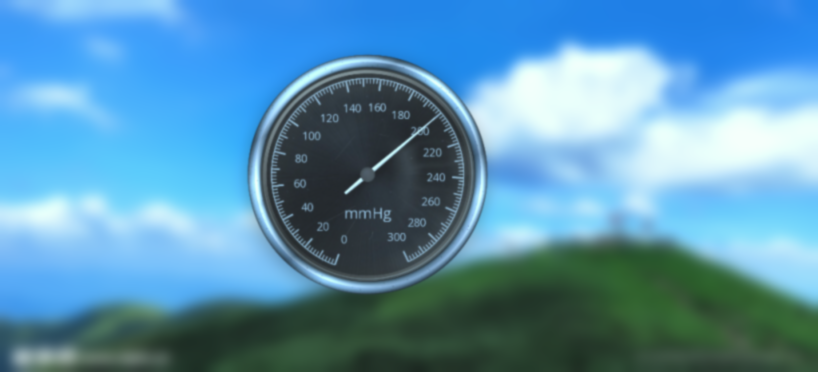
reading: 200mmHg
